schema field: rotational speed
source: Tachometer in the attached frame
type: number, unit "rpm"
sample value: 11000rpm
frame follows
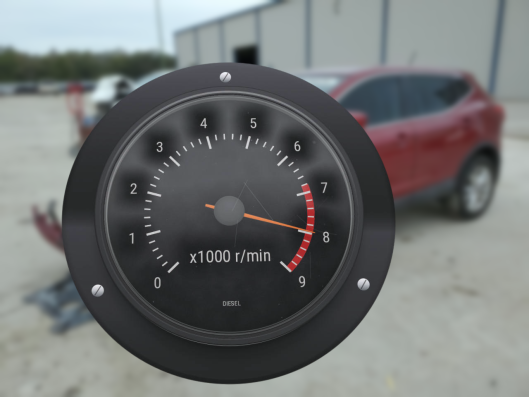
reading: 8000rpm
